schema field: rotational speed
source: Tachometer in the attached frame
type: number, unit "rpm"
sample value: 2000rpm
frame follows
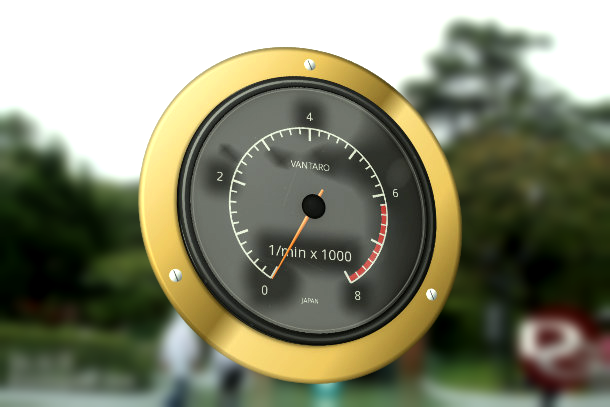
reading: 0rpm
